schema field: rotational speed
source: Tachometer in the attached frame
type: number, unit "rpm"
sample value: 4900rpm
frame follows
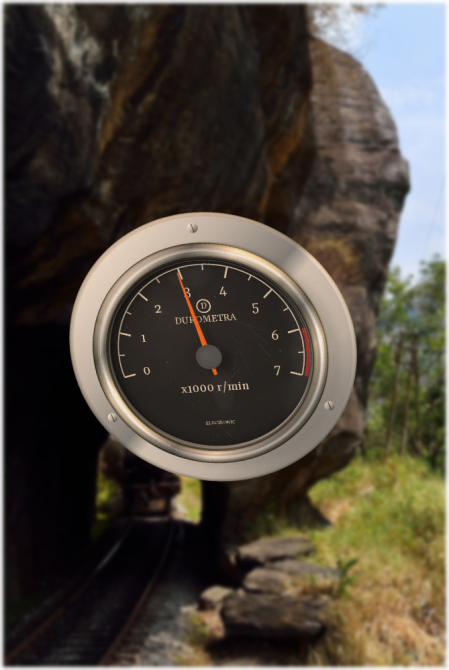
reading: 3000rpm
